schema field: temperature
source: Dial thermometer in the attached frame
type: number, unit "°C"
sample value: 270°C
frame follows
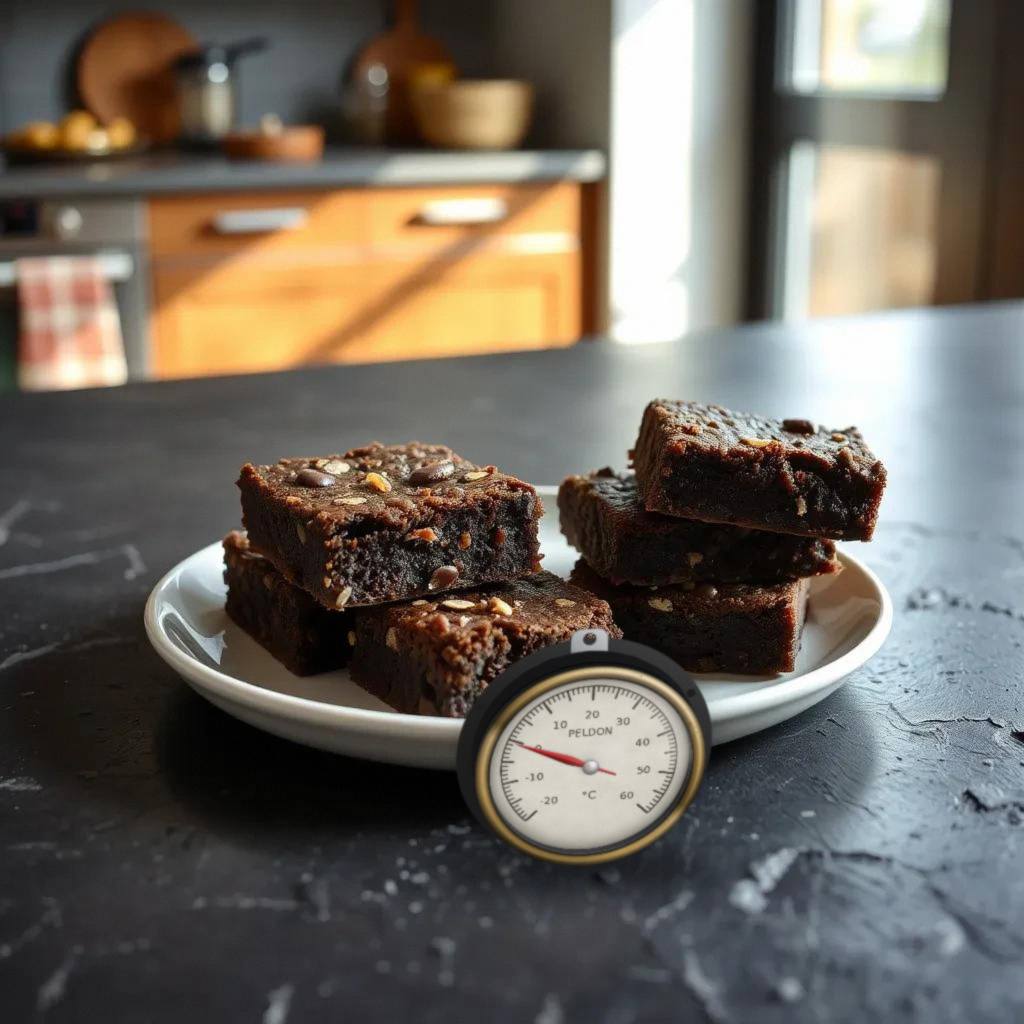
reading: 0°C
